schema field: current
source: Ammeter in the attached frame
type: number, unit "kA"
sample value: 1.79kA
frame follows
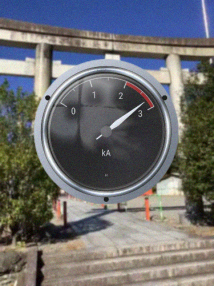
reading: 2.75kA
